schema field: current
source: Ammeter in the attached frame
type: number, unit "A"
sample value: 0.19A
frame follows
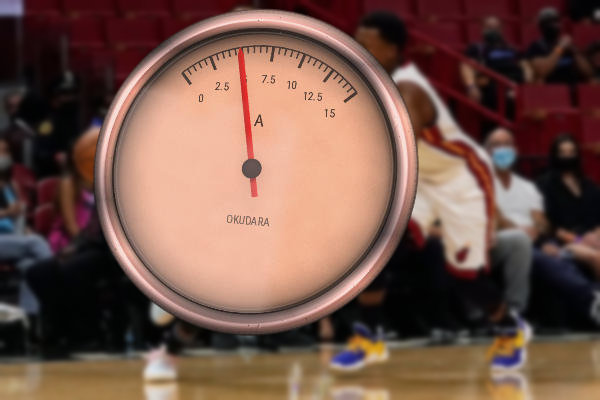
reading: 5A
